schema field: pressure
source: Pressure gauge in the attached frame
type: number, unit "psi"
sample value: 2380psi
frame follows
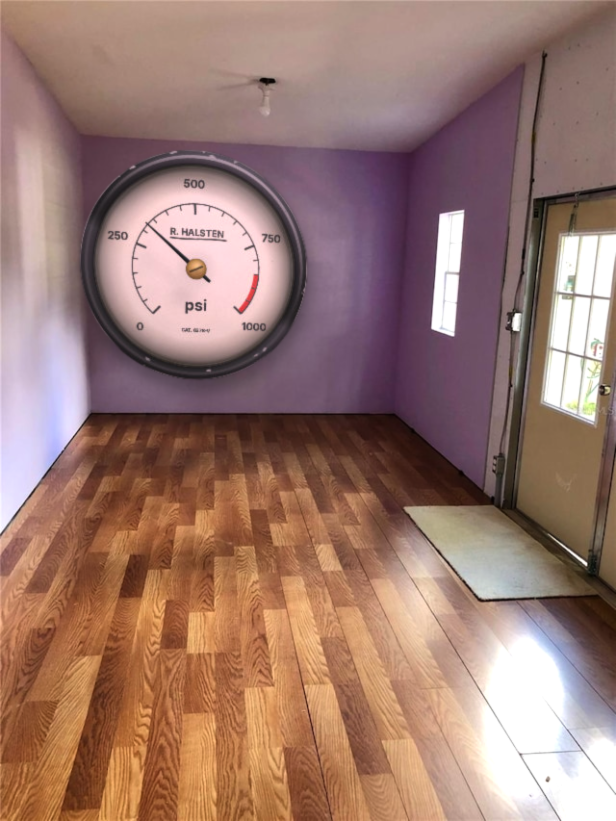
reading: 325psi
